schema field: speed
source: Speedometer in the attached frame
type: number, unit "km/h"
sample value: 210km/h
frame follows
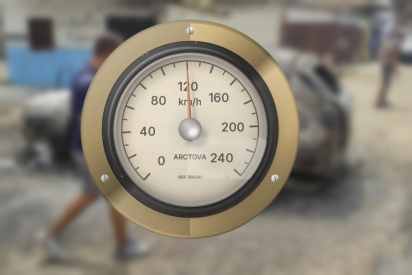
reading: 120km/h
